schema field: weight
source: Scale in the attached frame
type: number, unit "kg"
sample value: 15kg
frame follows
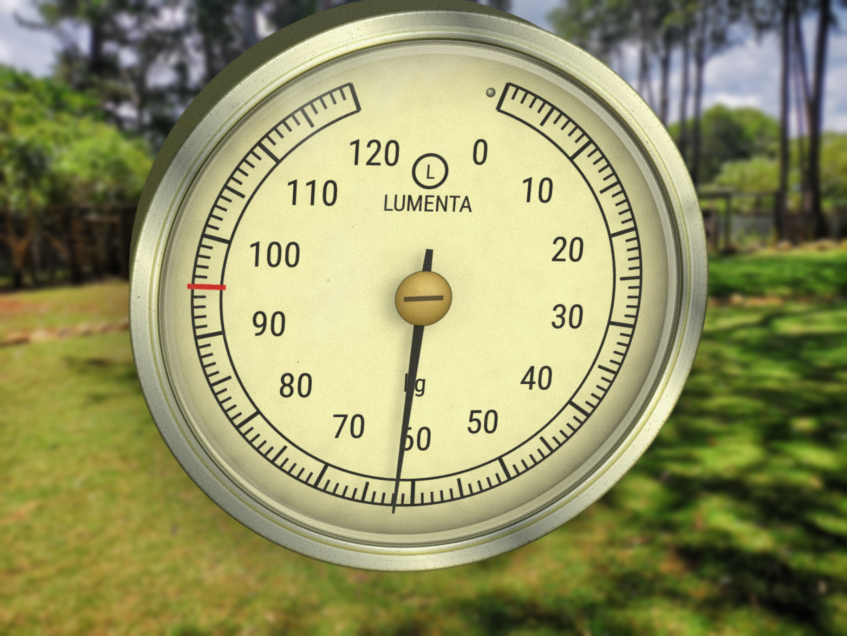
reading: 62kg
